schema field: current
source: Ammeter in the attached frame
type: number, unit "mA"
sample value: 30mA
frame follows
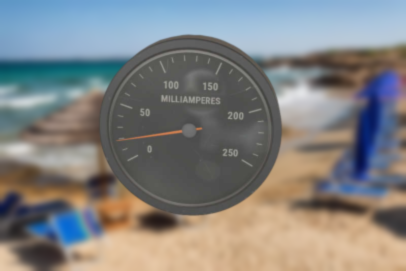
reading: 20mA
